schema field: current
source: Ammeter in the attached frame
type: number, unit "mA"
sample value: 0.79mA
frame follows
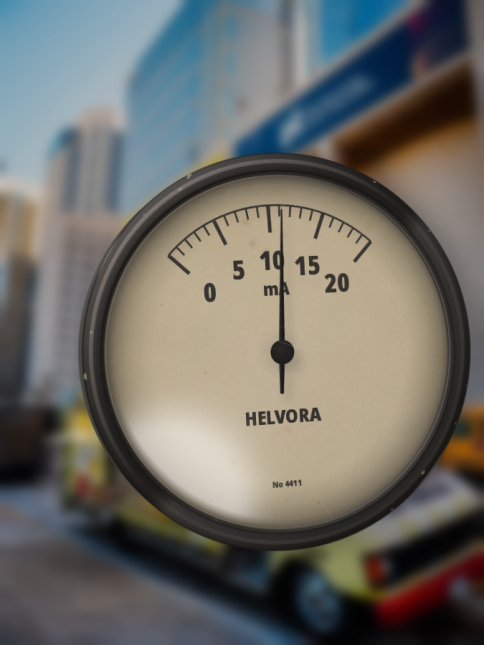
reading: 11mA
